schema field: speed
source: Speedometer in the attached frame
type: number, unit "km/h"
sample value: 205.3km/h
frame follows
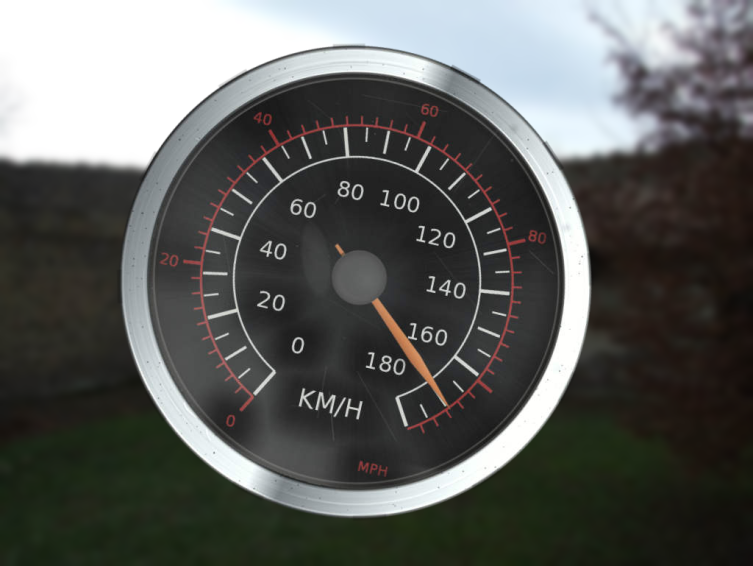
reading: 170km/h
